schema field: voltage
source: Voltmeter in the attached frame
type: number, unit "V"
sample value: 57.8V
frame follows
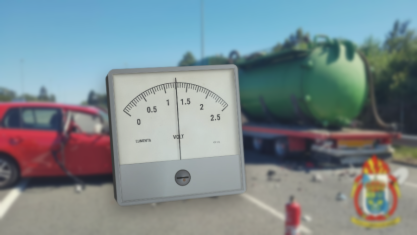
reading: 1.25V
